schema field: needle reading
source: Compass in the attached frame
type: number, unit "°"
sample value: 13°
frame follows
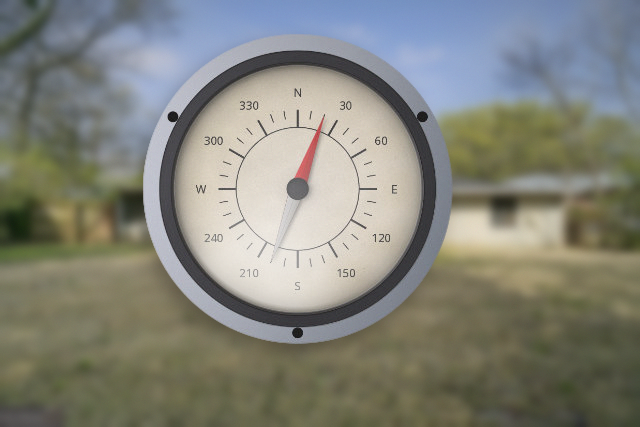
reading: 20°
